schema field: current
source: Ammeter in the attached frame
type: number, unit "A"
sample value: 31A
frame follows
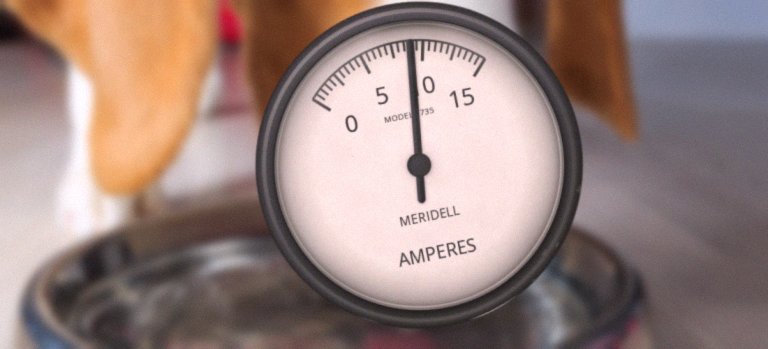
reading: 9A
